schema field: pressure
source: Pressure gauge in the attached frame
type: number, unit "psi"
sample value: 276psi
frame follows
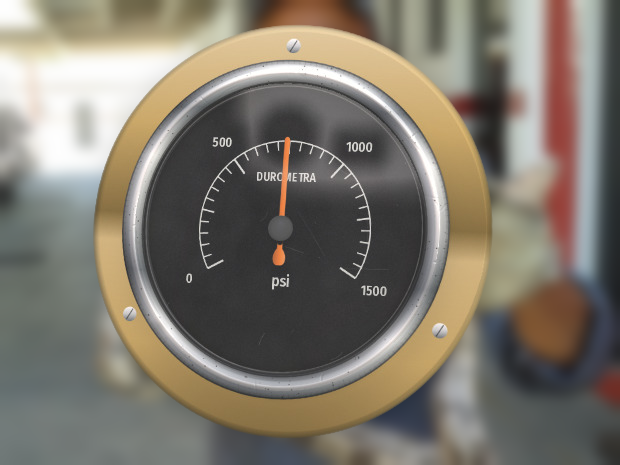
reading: 750psi
